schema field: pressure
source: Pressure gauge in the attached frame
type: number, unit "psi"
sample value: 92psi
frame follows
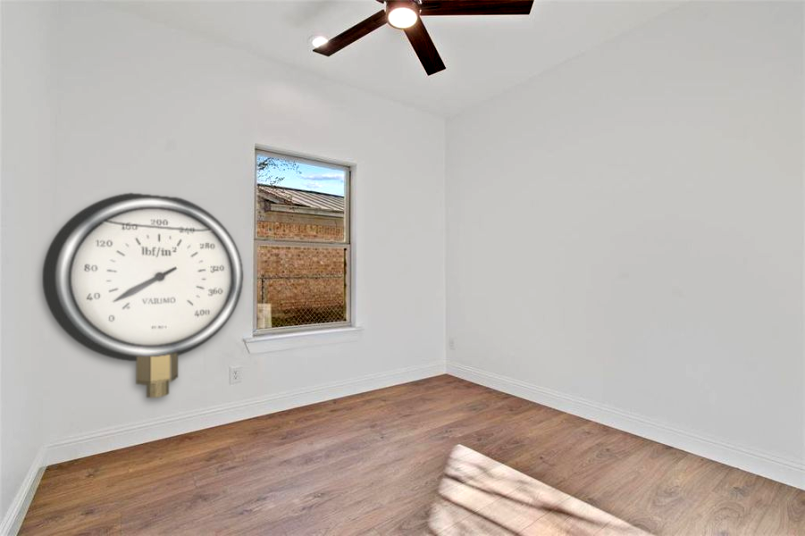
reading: 20psi
